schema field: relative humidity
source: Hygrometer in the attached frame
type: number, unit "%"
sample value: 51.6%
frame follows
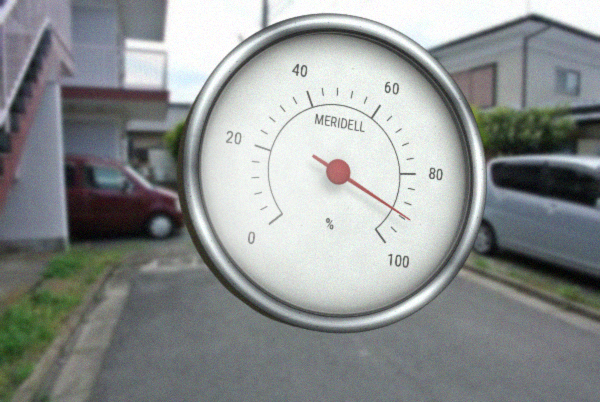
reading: 92%
